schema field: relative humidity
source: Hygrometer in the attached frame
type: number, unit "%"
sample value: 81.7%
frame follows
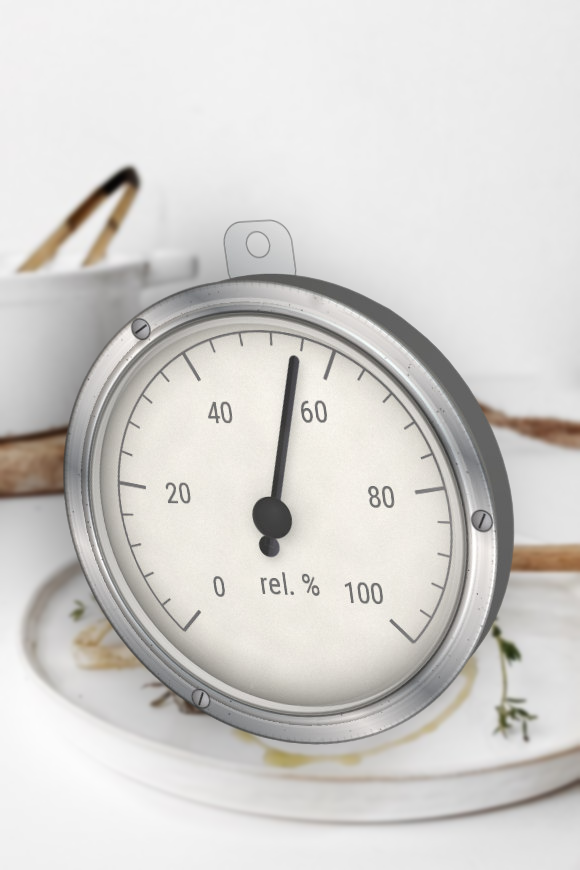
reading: 56%
